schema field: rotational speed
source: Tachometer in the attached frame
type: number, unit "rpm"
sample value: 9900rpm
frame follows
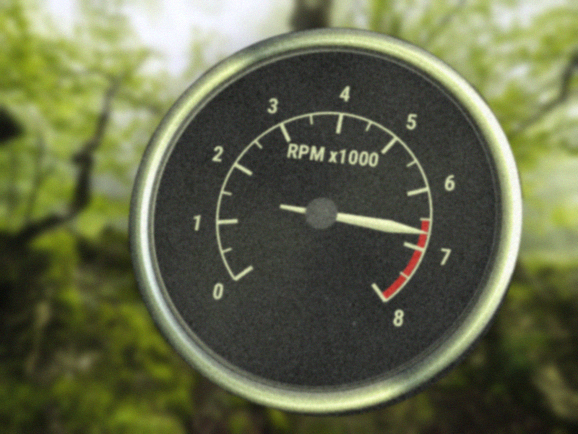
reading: 6750rpm
